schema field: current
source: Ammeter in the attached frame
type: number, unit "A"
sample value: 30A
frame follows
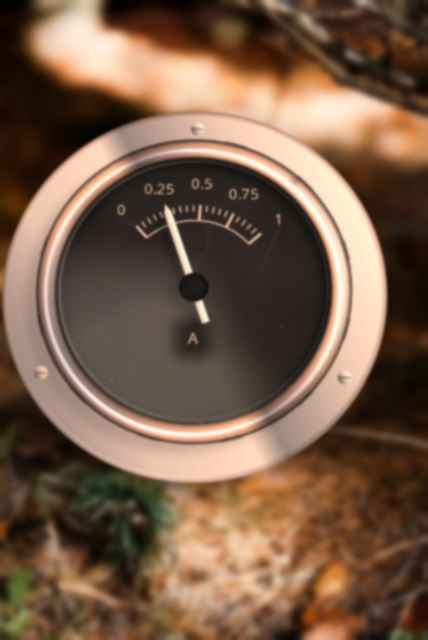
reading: 0.25A
